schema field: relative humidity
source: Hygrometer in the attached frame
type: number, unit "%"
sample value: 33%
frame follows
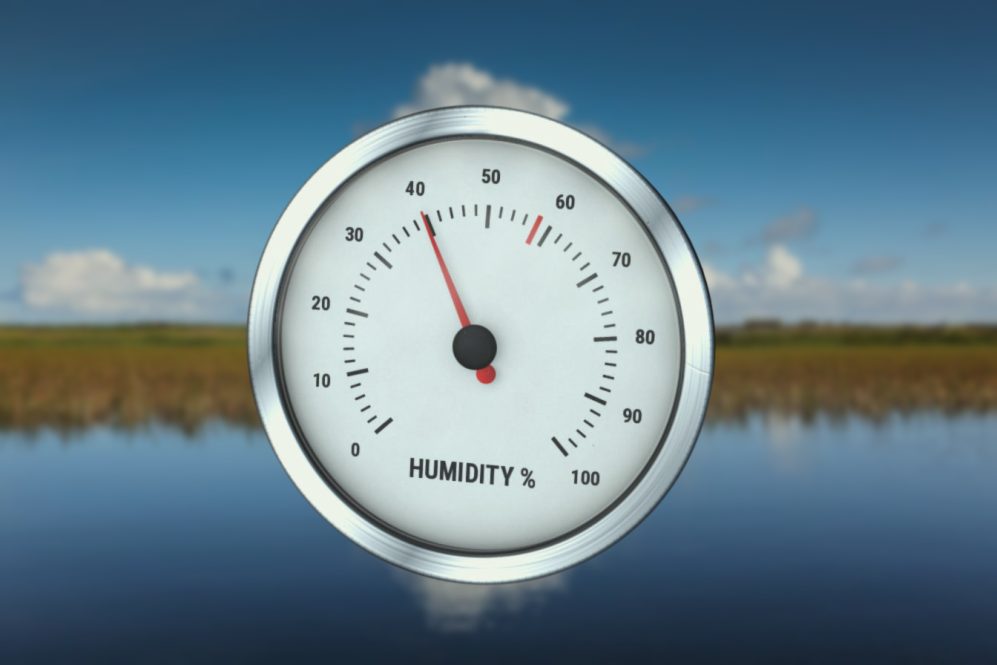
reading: 40%
